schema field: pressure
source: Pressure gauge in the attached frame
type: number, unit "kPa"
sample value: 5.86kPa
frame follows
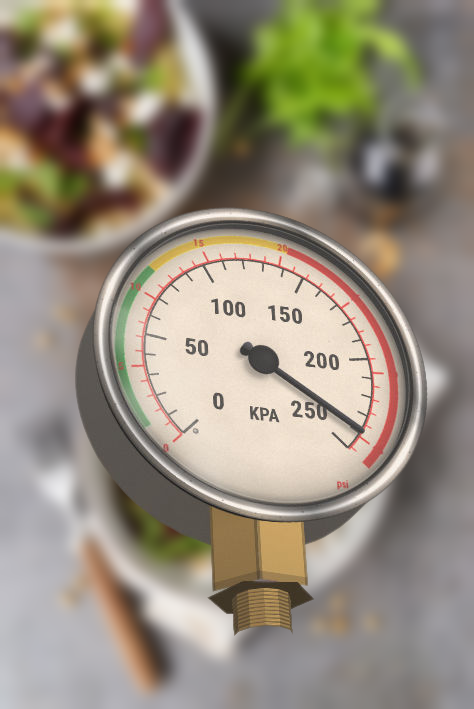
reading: 240kPa
